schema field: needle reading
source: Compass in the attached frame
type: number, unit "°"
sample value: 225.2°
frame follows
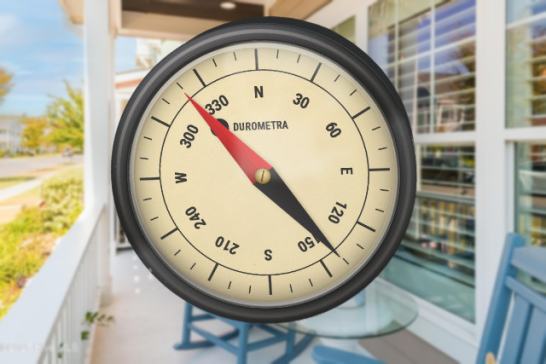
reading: 320°
